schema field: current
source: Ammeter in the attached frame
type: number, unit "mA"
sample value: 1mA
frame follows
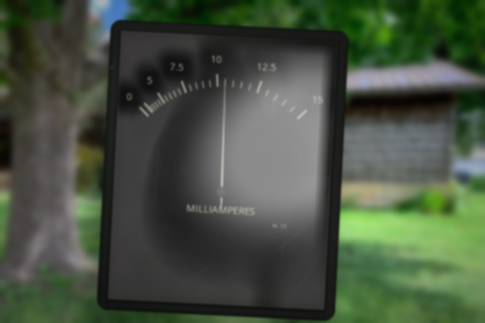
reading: 10.5mA
